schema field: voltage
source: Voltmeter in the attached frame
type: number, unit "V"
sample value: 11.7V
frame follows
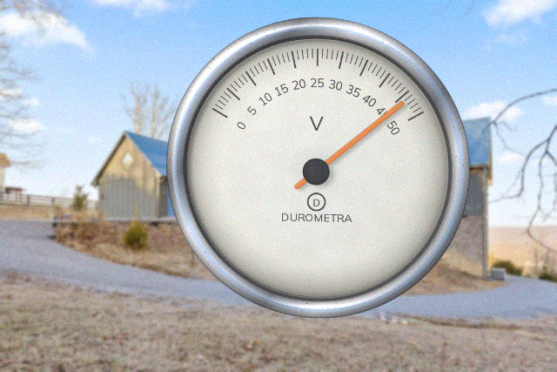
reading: 46V
